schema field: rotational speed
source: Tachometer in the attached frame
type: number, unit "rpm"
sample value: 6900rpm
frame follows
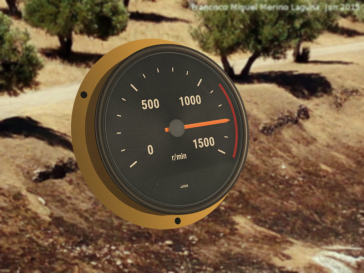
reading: 1300rpm
